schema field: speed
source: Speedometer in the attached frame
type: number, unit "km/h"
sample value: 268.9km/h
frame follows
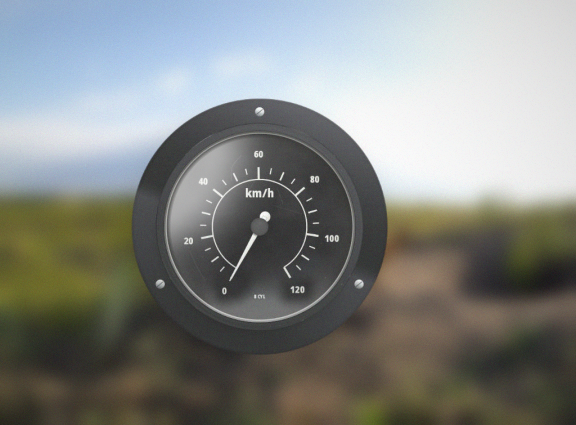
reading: 0km/h
